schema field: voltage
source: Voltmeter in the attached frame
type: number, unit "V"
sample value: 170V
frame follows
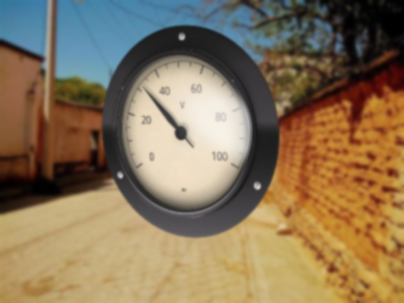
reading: 32.5V
